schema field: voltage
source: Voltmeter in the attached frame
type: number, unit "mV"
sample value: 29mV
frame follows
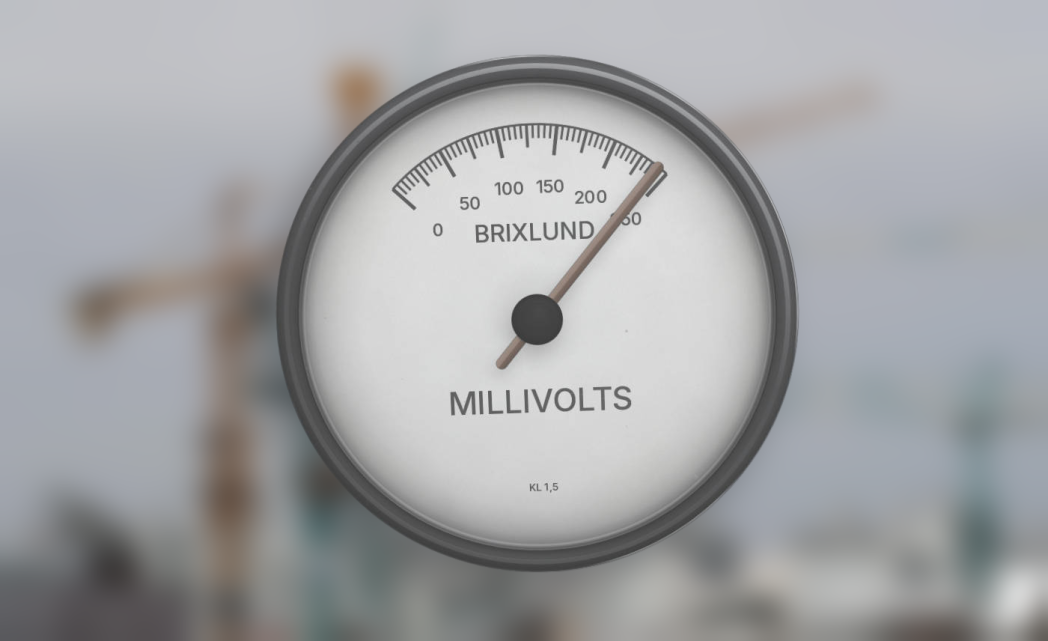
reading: 240mV
